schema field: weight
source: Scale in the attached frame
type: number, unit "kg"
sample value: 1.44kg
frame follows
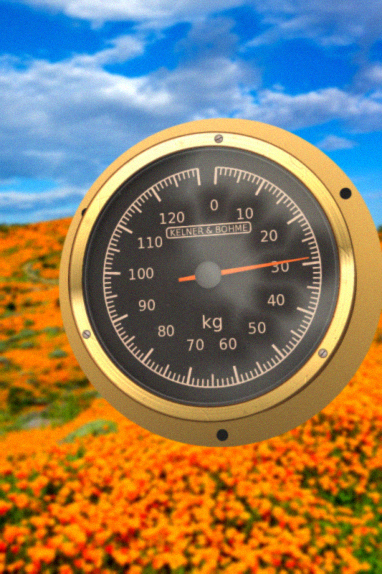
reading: 29kg
